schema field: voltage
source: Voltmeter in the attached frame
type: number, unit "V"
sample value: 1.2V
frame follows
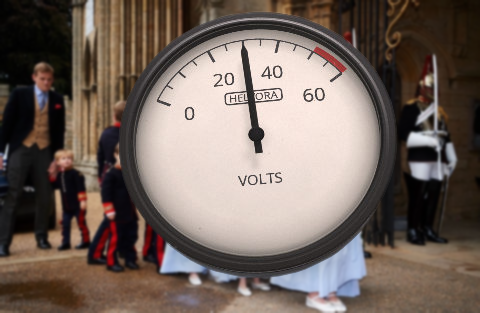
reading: 30V
